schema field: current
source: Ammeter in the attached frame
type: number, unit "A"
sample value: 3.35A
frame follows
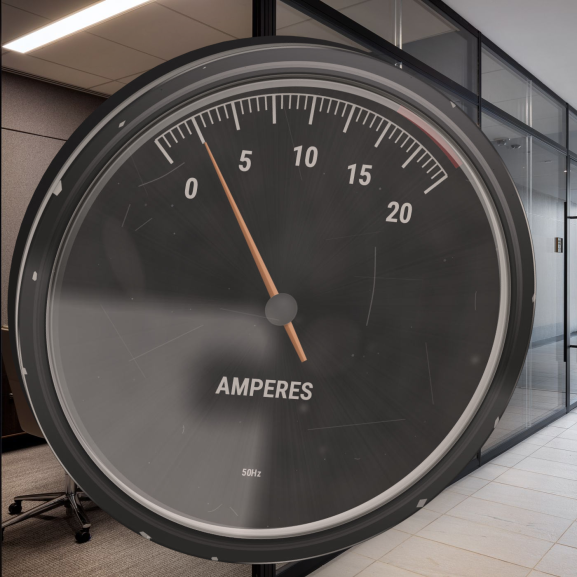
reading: 2.5A
